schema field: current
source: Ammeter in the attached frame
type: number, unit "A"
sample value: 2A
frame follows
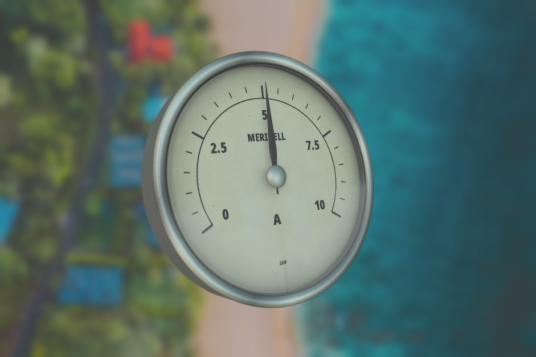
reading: 5A
